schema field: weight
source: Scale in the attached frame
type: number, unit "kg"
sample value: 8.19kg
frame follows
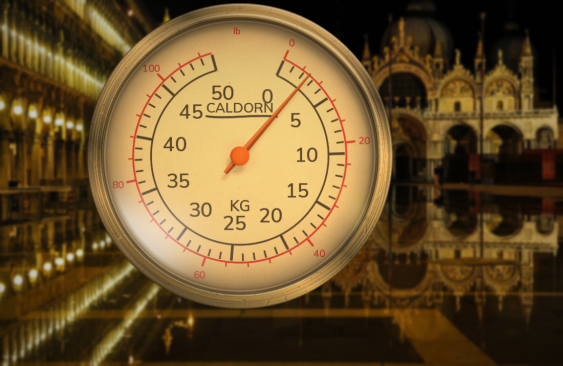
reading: 2.5kg
